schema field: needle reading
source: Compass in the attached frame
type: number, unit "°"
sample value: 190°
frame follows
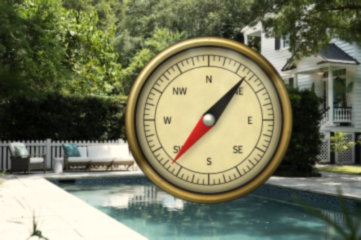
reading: 220°
